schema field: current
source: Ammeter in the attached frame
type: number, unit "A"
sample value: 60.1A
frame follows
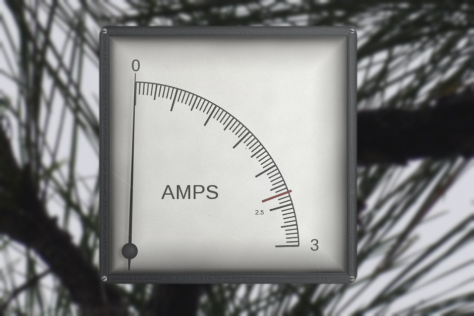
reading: 0A
